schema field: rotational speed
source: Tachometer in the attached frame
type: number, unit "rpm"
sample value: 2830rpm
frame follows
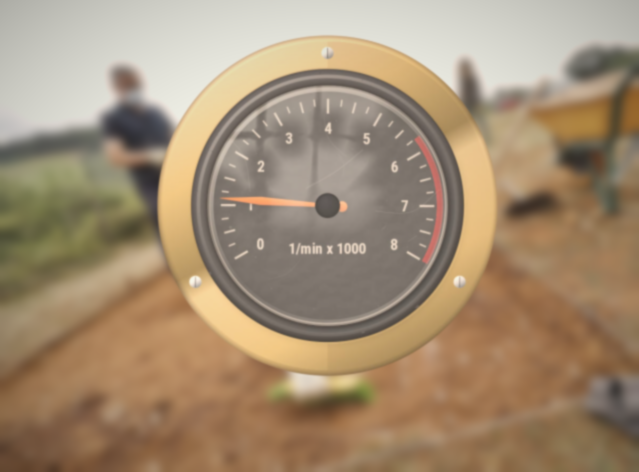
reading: 1125rpm
